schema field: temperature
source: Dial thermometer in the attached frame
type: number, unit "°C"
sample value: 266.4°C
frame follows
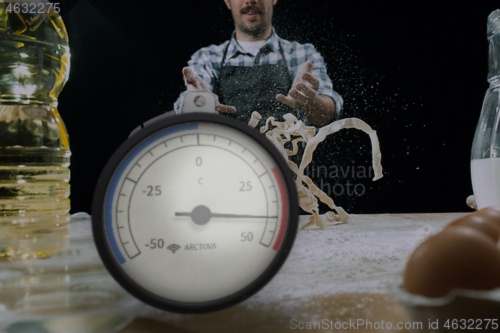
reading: 40°C
